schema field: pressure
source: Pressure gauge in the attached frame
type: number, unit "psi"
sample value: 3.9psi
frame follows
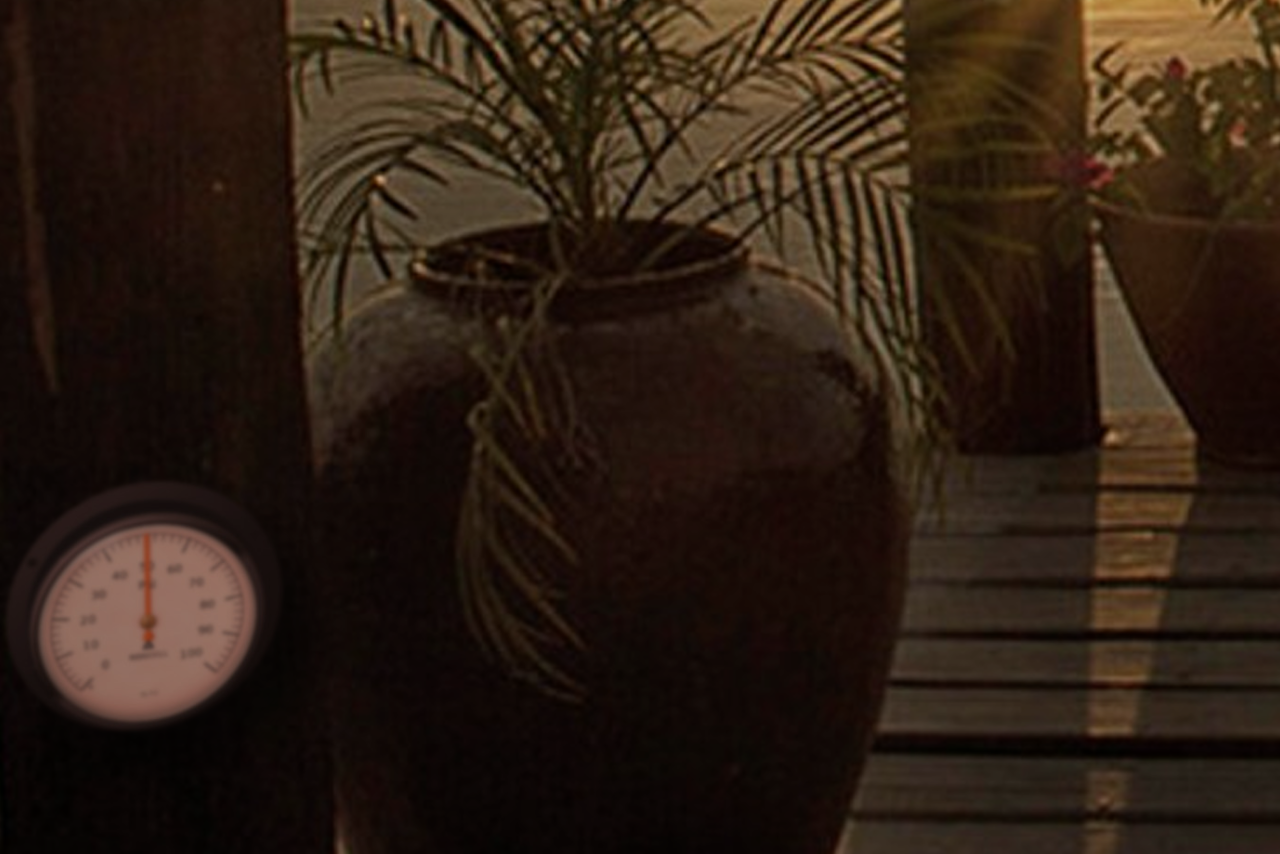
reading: 50psi
